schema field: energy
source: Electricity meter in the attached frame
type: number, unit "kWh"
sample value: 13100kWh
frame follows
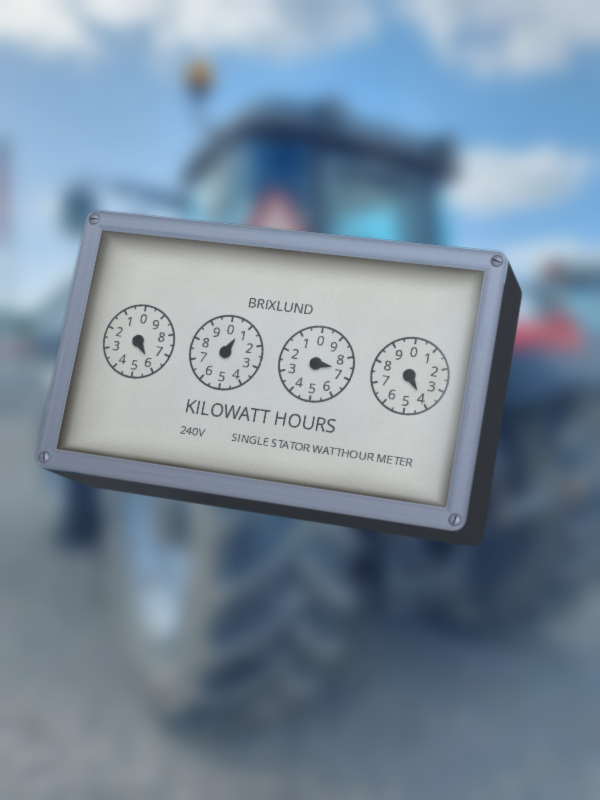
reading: 6074kWh
